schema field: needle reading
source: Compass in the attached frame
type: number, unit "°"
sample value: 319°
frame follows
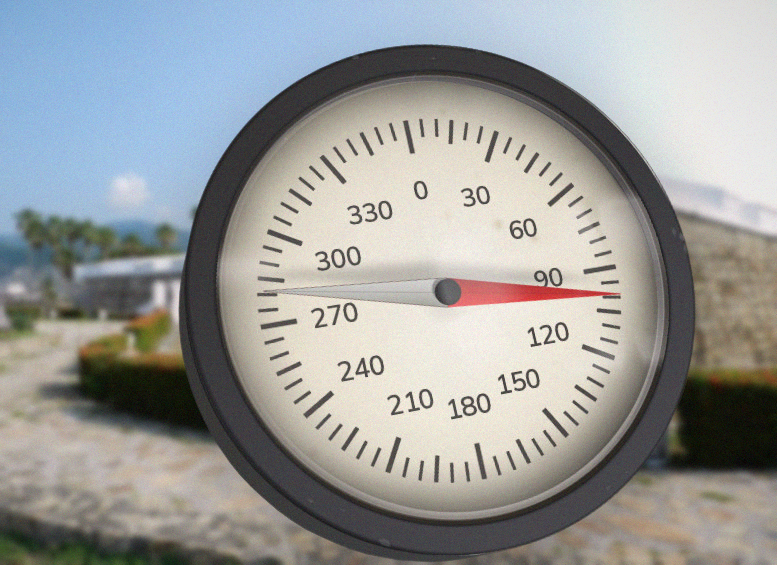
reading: 100°
